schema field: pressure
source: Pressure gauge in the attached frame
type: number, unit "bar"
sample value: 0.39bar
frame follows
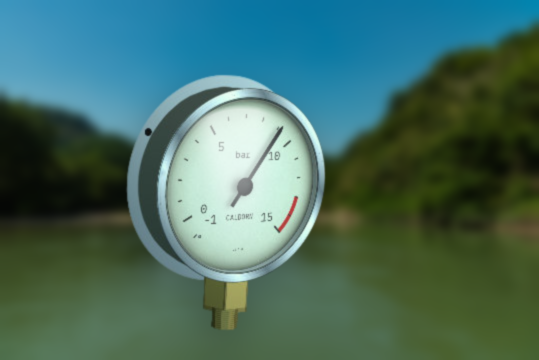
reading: 9bar
